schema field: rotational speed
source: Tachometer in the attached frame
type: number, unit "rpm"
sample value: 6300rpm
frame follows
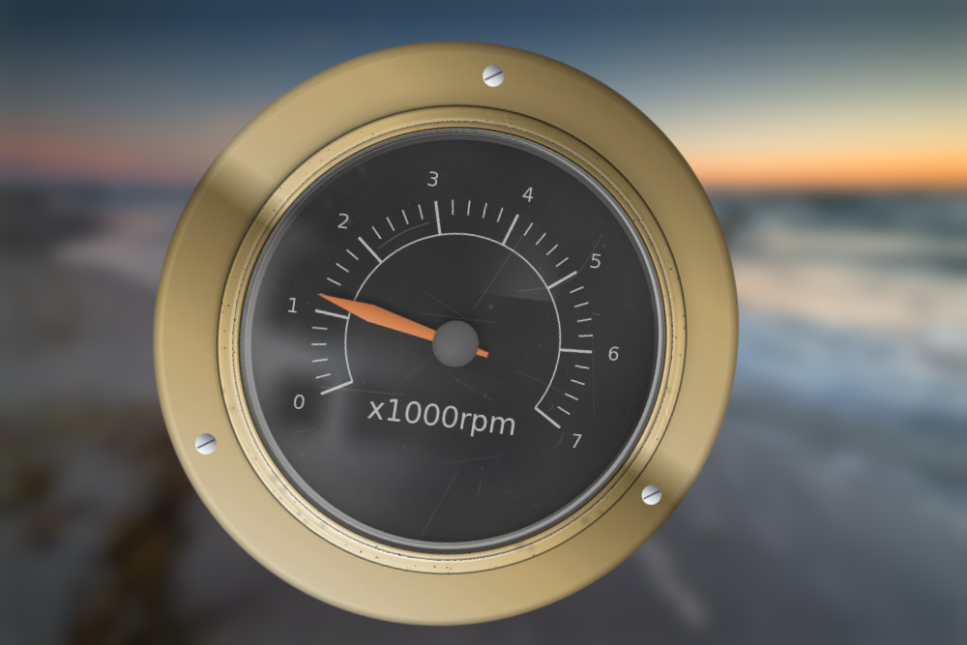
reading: 1200rpm
